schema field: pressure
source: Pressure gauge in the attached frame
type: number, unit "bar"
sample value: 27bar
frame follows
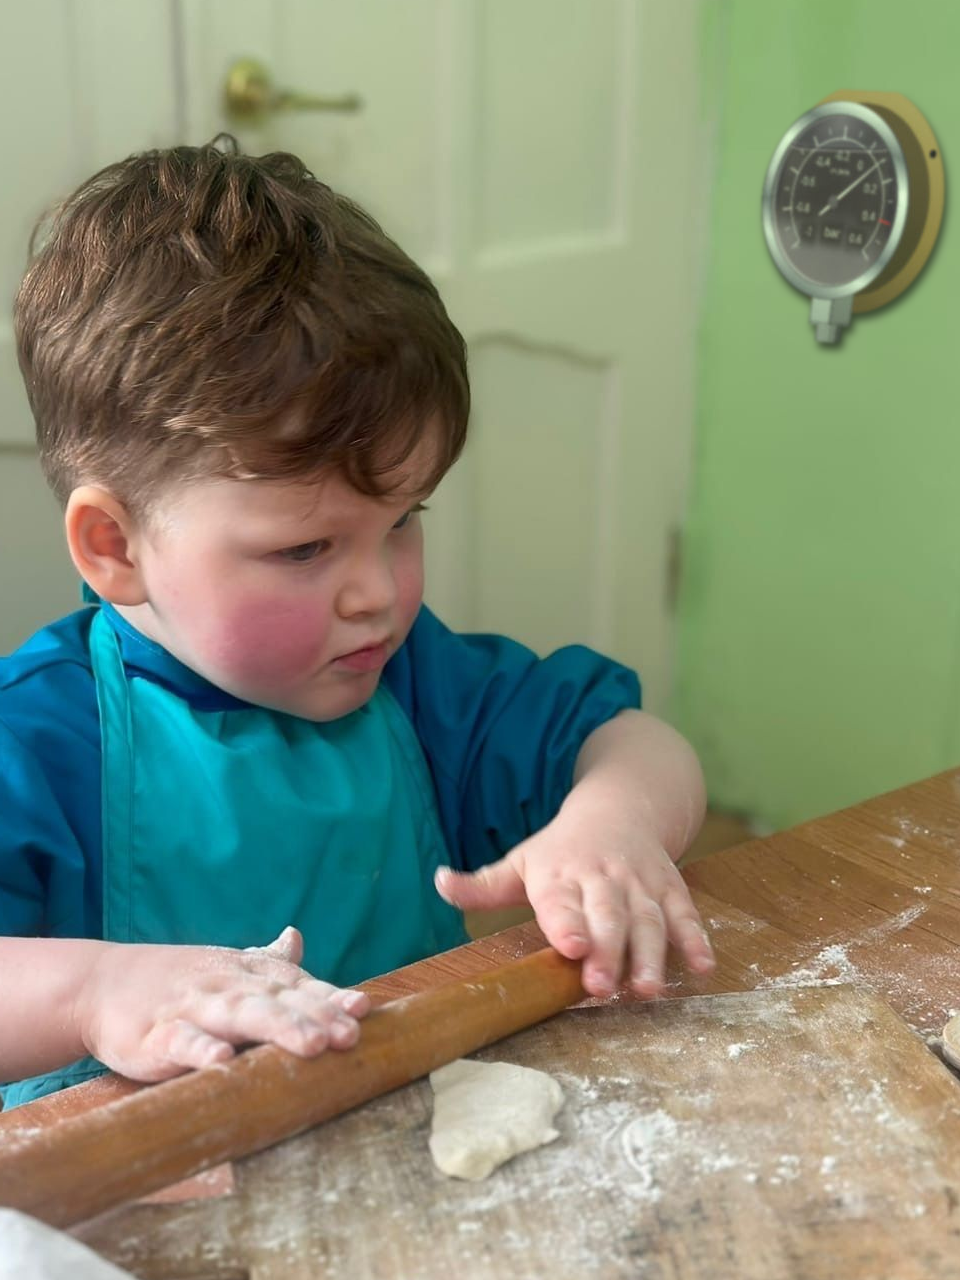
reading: 0.1bar
